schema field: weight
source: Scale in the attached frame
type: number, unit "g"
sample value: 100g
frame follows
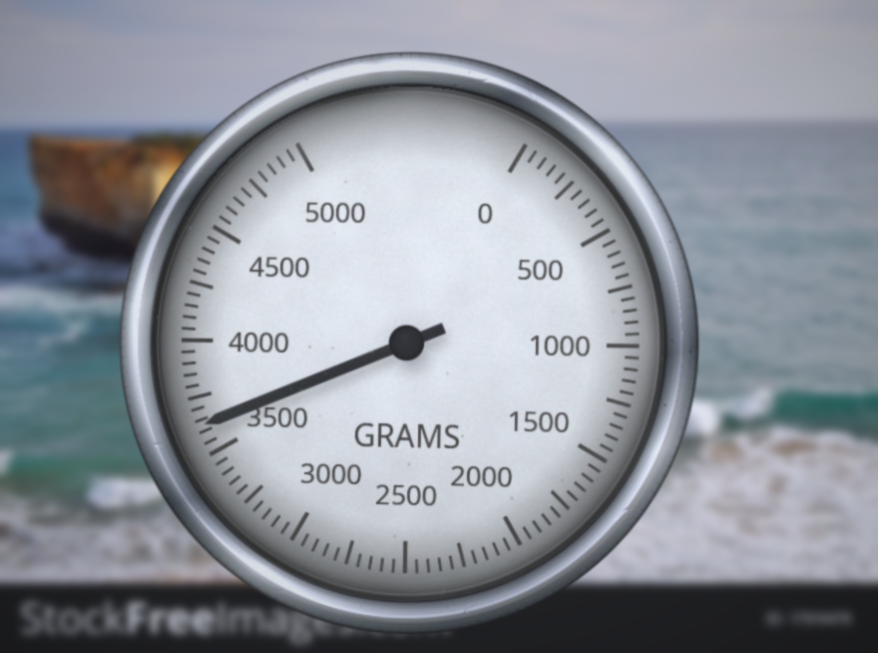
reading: 3625g
